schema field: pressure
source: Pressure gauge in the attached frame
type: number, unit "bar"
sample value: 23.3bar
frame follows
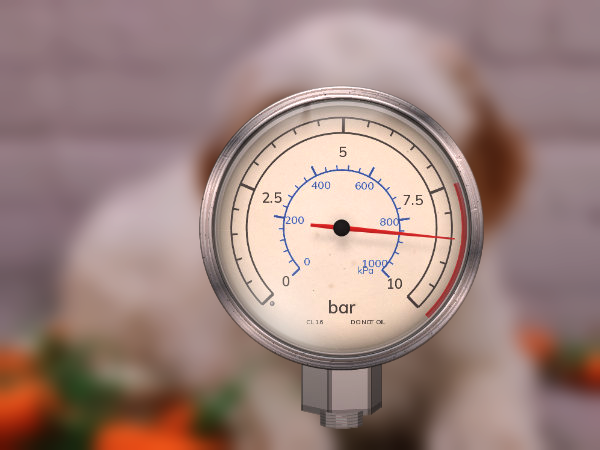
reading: 8.5bar
